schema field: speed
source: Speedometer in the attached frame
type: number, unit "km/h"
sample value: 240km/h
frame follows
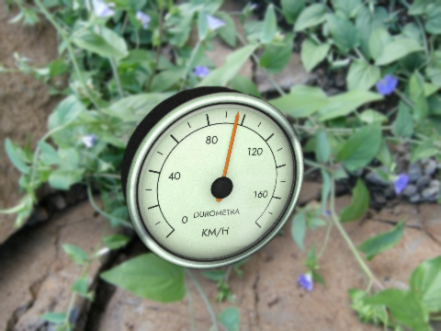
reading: 95km/h
